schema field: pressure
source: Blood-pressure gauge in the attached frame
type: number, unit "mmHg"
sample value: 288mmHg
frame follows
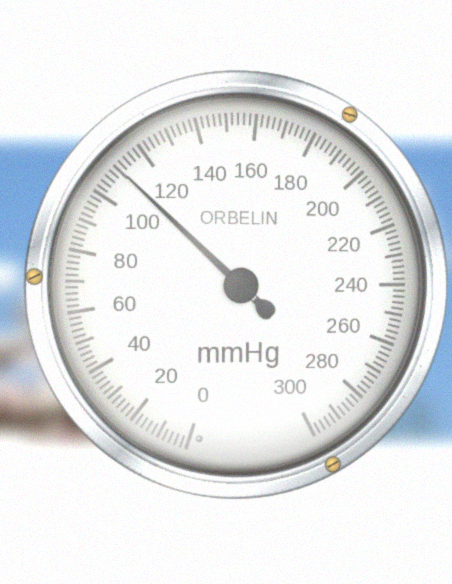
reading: 110mmHg
